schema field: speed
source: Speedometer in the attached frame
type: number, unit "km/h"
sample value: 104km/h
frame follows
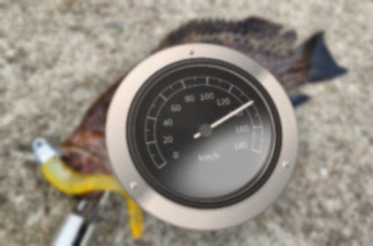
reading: 140km/h
